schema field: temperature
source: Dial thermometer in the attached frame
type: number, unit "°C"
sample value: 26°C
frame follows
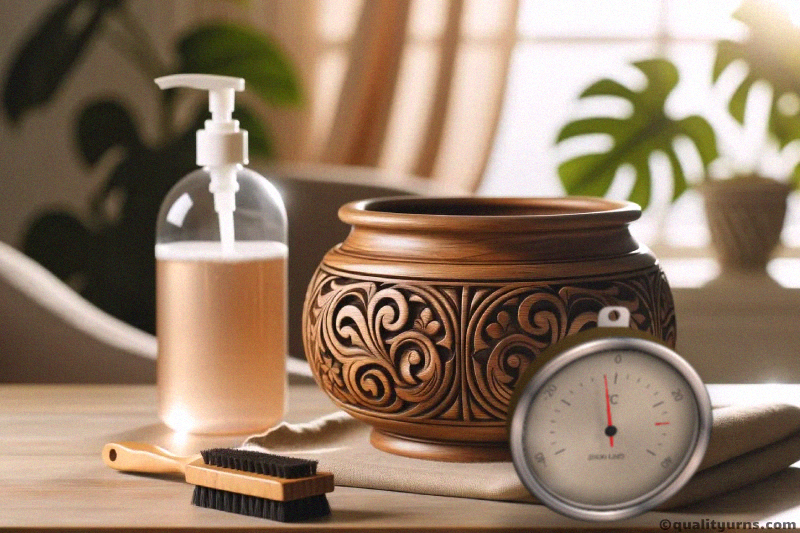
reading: -4°C
